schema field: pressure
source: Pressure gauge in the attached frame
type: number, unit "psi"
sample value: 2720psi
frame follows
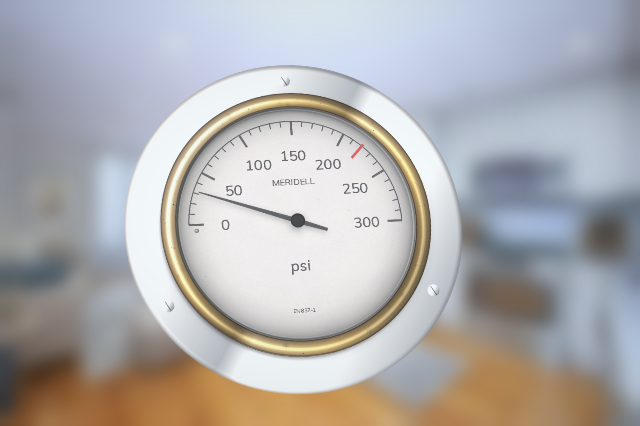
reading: 30psi
